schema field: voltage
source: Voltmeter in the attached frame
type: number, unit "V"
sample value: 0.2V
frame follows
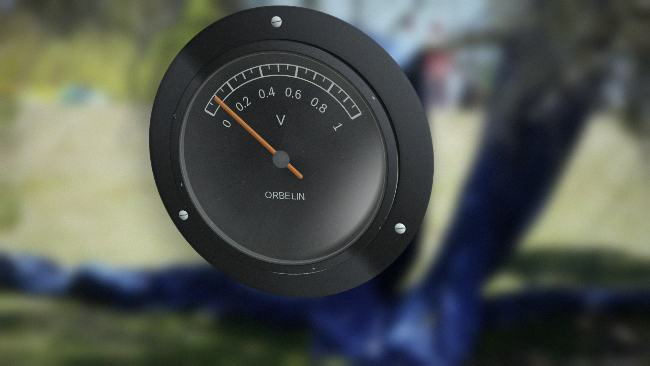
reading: 0.1V
